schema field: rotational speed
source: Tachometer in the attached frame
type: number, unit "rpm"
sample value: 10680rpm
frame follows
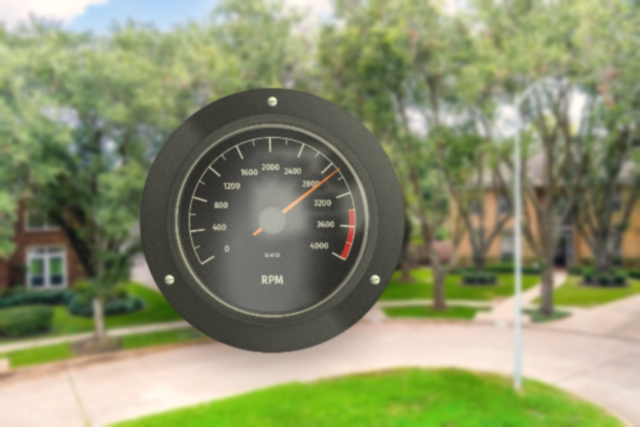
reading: 2900rpm
